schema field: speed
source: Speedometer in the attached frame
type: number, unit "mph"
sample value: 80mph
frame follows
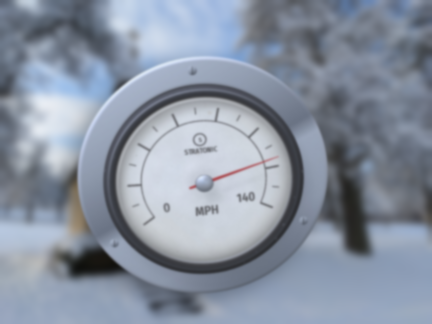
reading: 115mph
